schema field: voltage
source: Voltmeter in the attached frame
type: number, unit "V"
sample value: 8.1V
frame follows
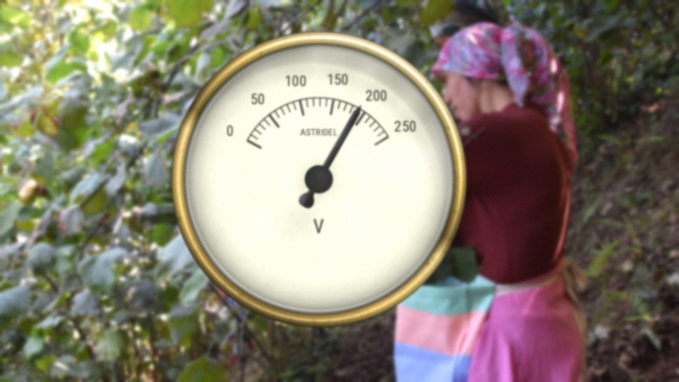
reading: 190V
